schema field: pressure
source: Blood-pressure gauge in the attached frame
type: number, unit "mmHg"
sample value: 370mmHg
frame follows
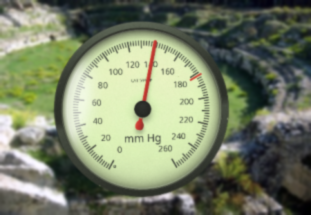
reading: 140mmHg
